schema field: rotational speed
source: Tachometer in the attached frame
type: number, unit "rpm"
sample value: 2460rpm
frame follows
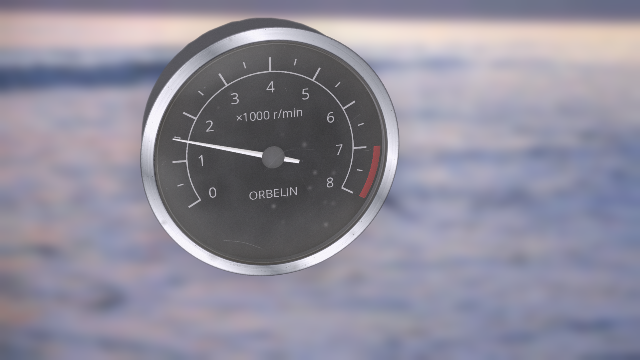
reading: 1500rpm
